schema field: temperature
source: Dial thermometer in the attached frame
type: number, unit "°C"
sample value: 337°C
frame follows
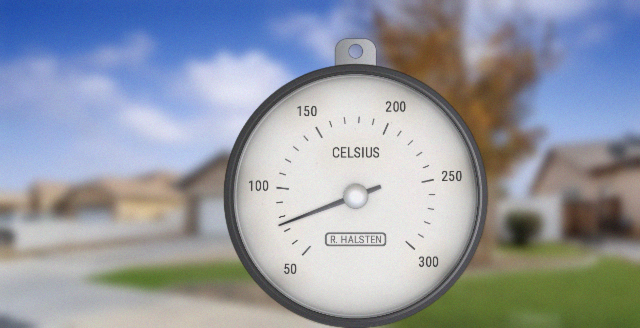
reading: 75°C
